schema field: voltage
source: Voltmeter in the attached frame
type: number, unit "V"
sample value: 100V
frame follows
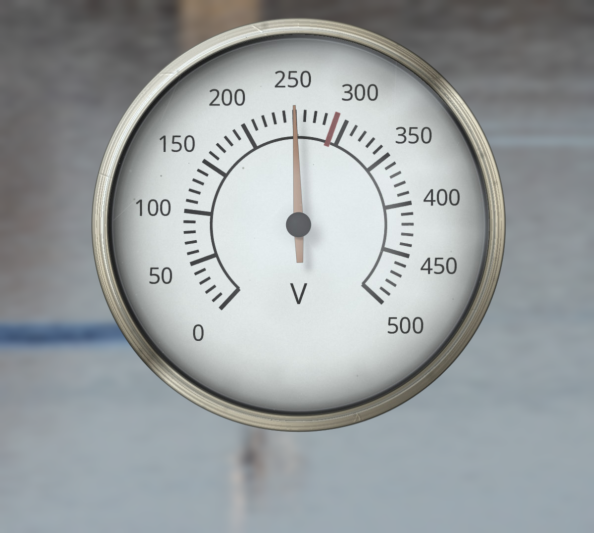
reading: 250V
